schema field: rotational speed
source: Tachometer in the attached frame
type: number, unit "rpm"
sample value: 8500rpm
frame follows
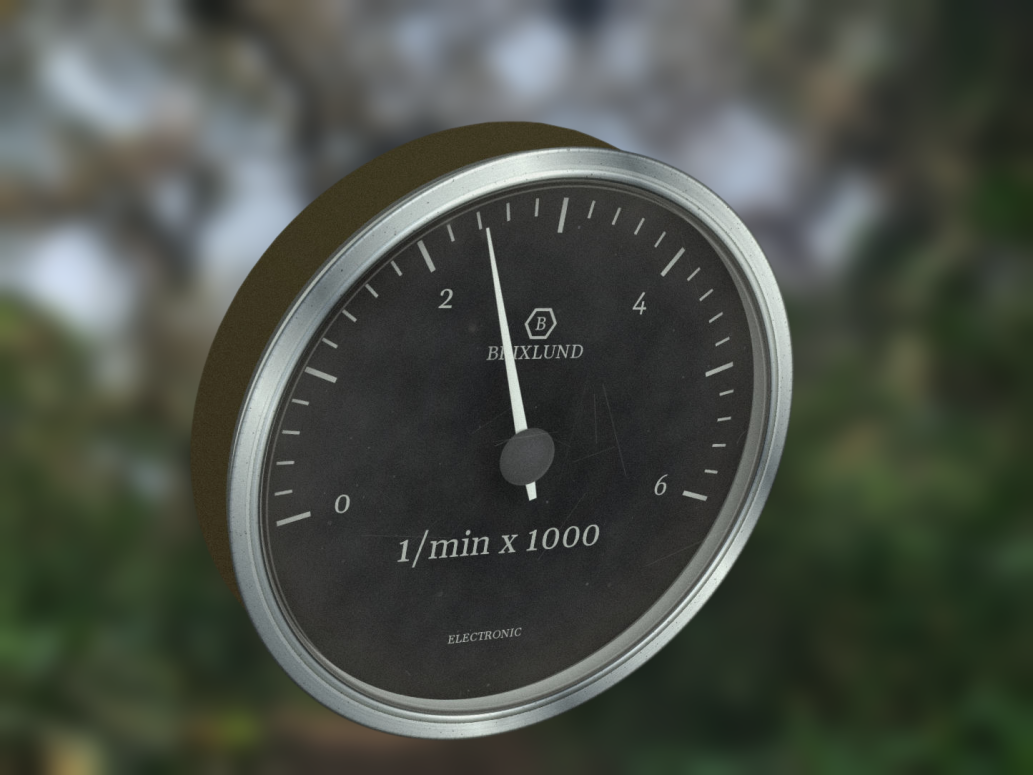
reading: 2400rpm
